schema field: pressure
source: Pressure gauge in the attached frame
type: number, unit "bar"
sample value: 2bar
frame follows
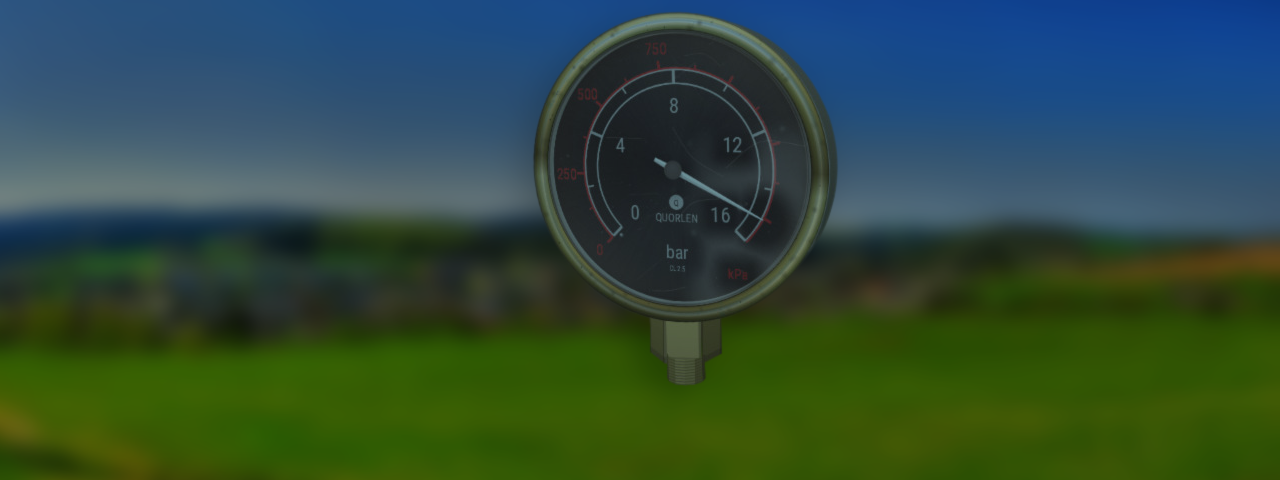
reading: 15bar
